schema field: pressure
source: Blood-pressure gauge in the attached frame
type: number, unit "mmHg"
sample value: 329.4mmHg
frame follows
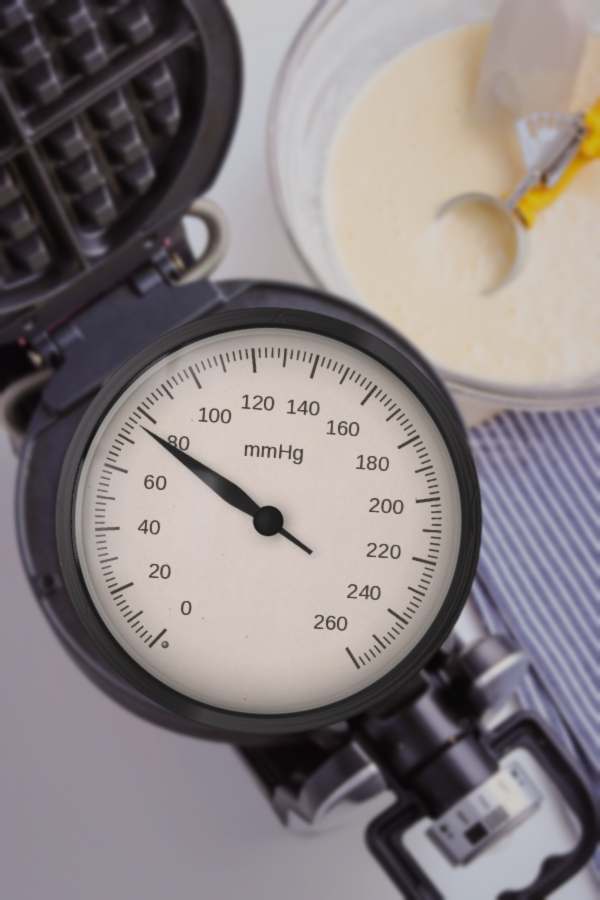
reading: 76mmHg
